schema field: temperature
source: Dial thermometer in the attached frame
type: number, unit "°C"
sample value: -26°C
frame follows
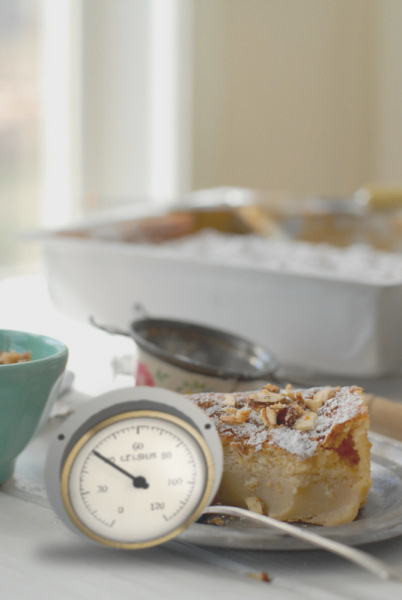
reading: 40°C
